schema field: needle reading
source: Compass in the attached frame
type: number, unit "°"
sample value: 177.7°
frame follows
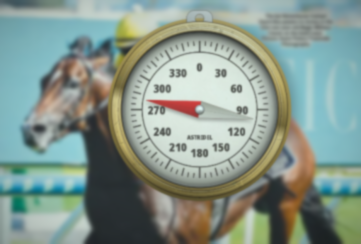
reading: 280°
